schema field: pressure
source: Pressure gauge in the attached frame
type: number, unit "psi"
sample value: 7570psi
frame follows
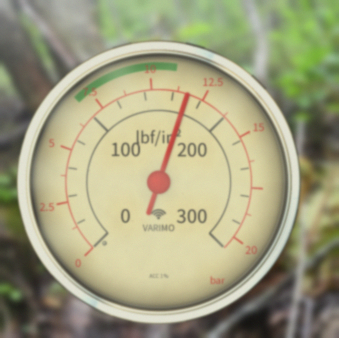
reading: 170psi
